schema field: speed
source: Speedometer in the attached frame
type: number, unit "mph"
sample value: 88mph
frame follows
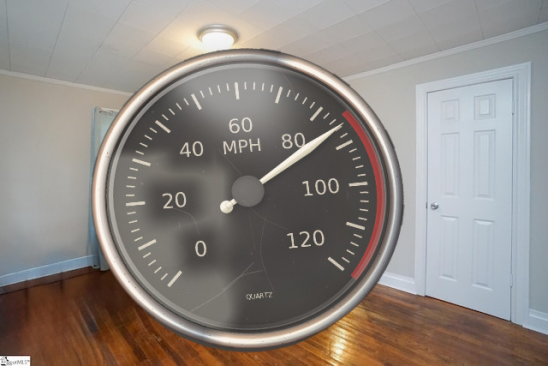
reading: 86mph
